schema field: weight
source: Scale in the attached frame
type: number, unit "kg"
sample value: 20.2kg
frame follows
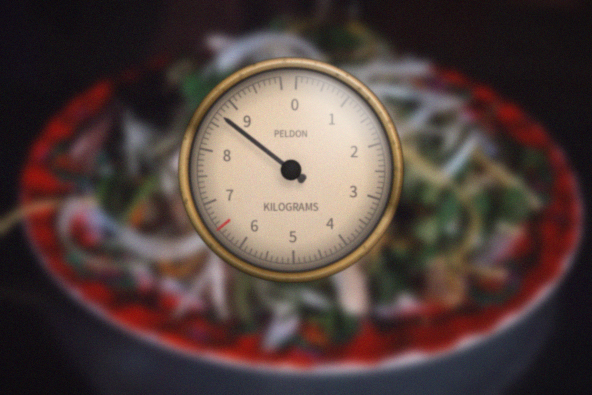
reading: 8.7kg
